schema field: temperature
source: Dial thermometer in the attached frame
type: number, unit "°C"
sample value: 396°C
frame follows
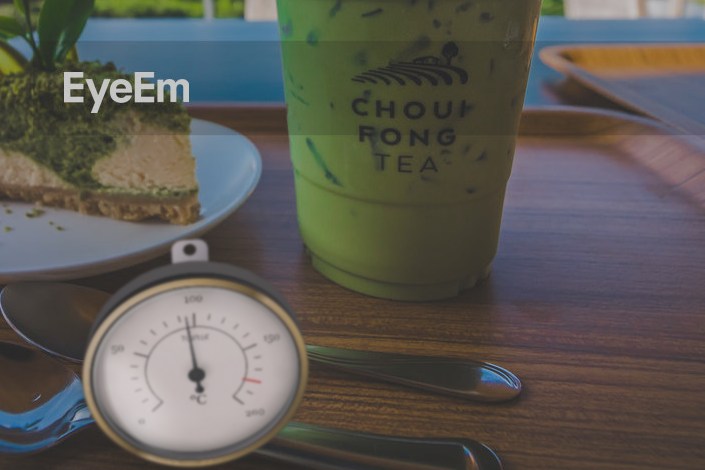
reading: 95°C
